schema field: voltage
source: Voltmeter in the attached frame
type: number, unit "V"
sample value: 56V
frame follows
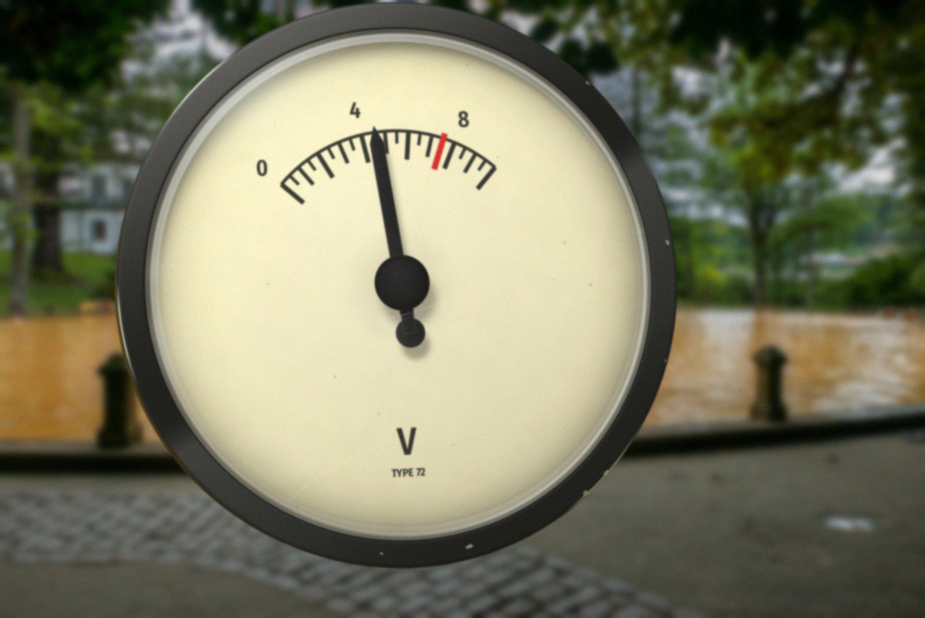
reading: 4.5V
